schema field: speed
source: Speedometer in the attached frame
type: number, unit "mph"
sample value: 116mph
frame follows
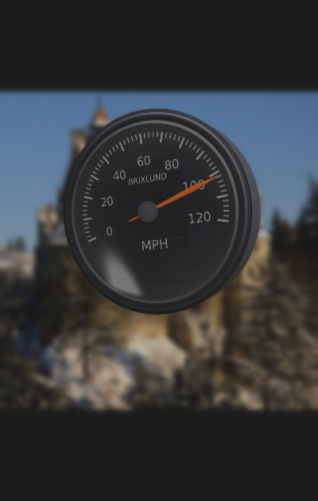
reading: 102mph
